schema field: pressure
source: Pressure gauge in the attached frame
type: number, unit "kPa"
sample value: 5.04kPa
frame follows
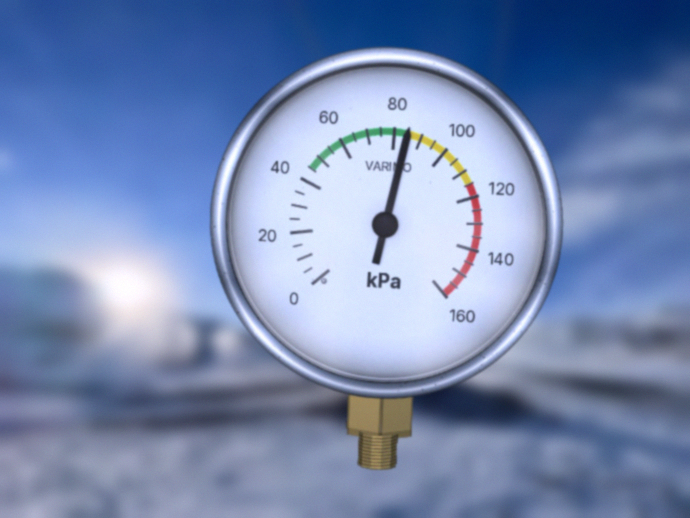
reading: 85kPa
